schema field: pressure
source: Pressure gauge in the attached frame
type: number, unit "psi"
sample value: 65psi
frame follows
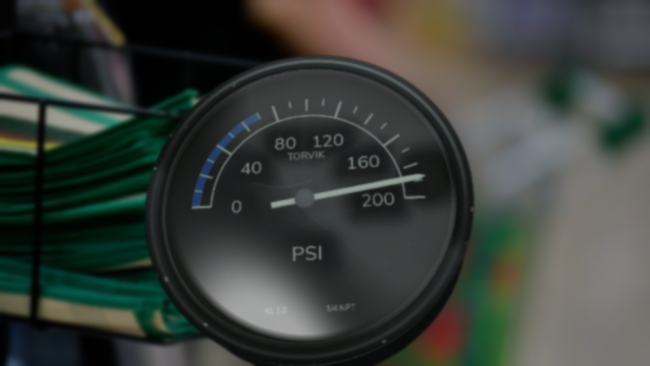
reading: 190psi
